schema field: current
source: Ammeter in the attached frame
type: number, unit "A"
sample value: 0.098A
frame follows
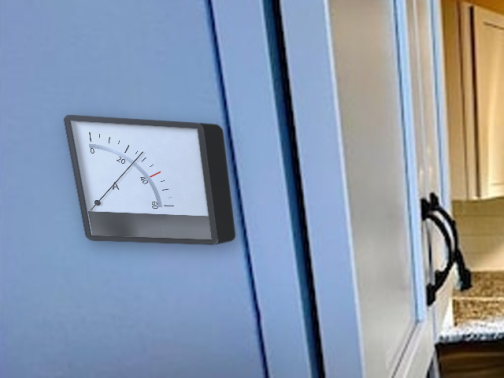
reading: 27.5A
